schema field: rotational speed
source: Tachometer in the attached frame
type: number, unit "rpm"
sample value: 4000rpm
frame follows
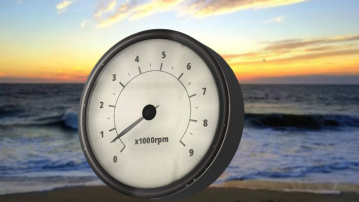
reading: 500rpm
